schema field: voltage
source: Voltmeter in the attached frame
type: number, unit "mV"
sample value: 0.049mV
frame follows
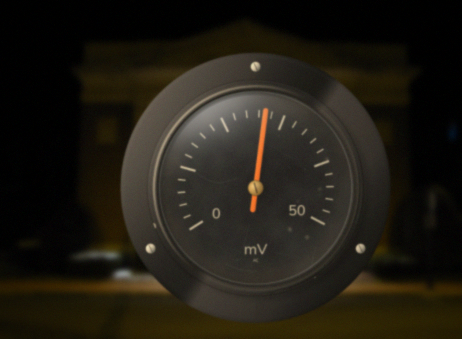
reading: 27mV
